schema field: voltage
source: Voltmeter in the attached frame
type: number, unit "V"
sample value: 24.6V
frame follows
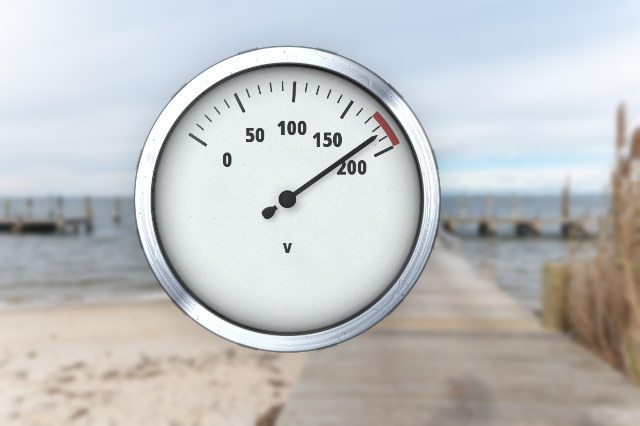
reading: 185V
